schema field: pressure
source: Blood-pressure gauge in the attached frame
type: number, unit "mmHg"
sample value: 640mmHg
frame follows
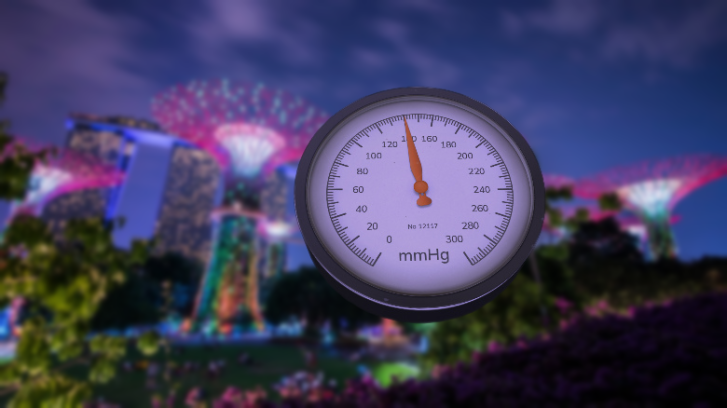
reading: 140mmHg
